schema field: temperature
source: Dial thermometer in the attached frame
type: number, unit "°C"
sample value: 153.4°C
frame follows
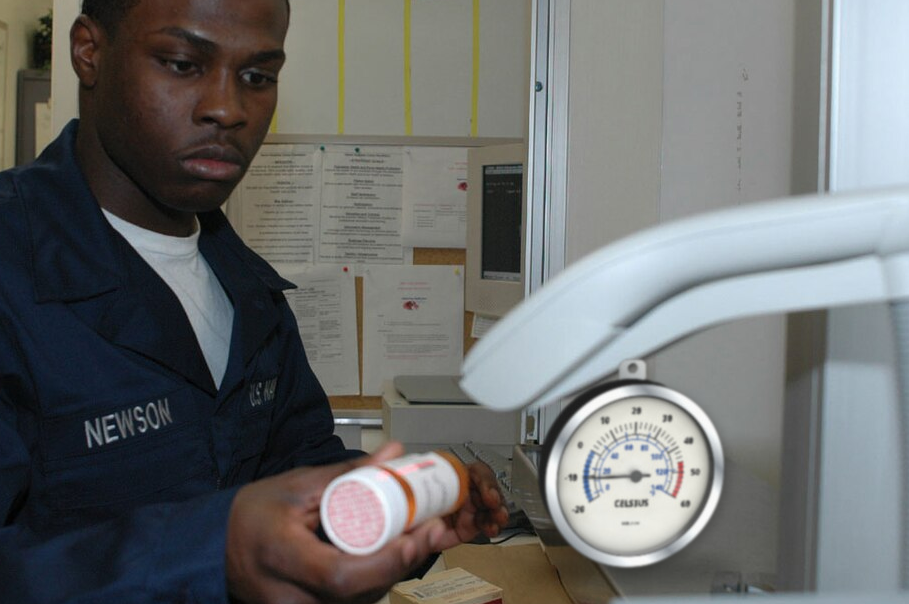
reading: -10°C
